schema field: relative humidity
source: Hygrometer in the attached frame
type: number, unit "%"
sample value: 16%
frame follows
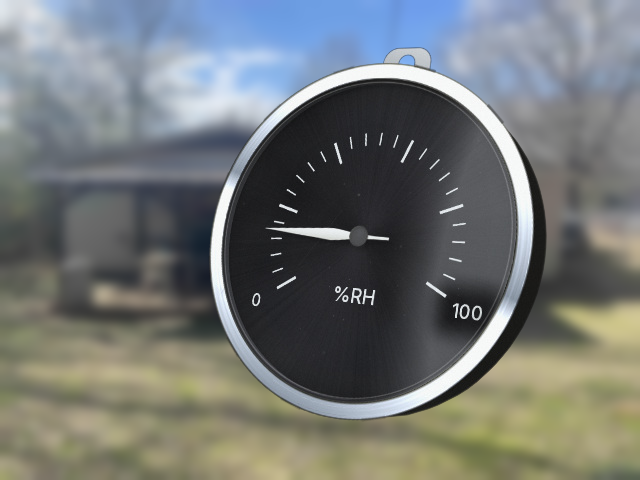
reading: 14%
